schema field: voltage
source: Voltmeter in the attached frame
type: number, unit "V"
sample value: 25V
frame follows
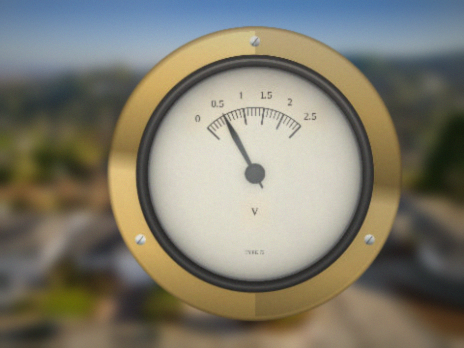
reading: 0.5V
